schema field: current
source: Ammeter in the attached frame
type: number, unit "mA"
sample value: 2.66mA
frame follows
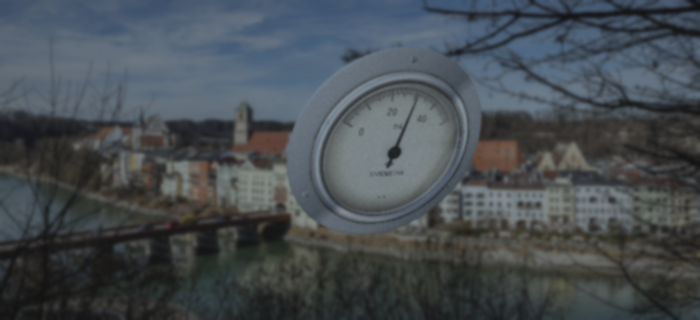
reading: 30mA
